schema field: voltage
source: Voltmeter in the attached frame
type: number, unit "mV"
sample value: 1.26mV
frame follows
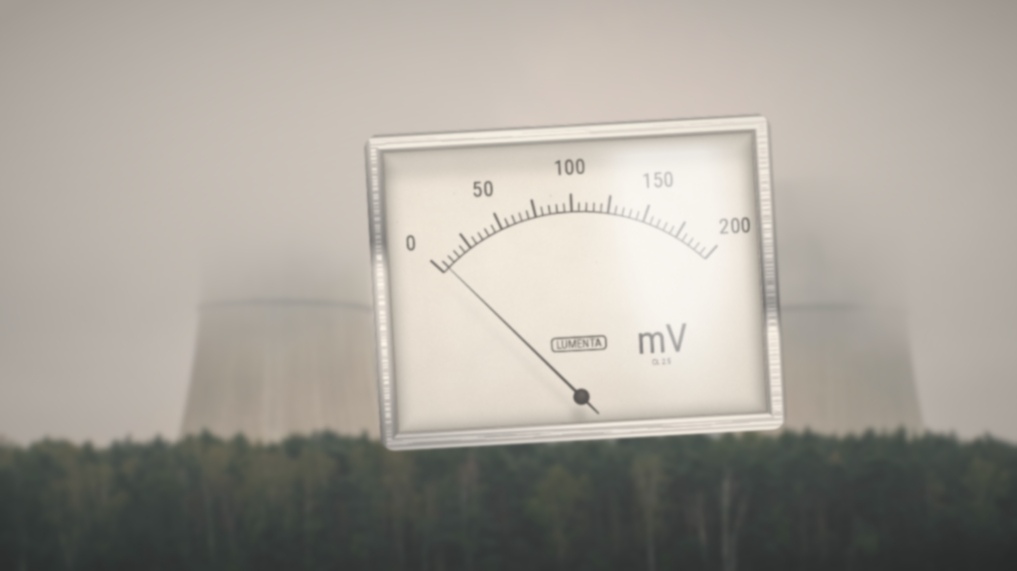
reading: 5mV
